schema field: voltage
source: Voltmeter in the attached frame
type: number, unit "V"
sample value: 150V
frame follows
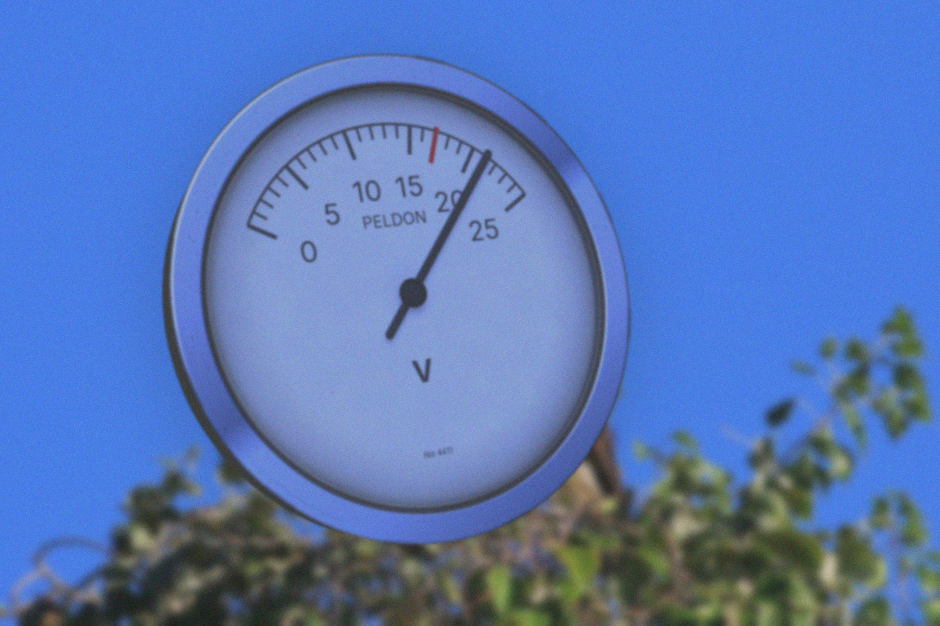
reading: 21V
